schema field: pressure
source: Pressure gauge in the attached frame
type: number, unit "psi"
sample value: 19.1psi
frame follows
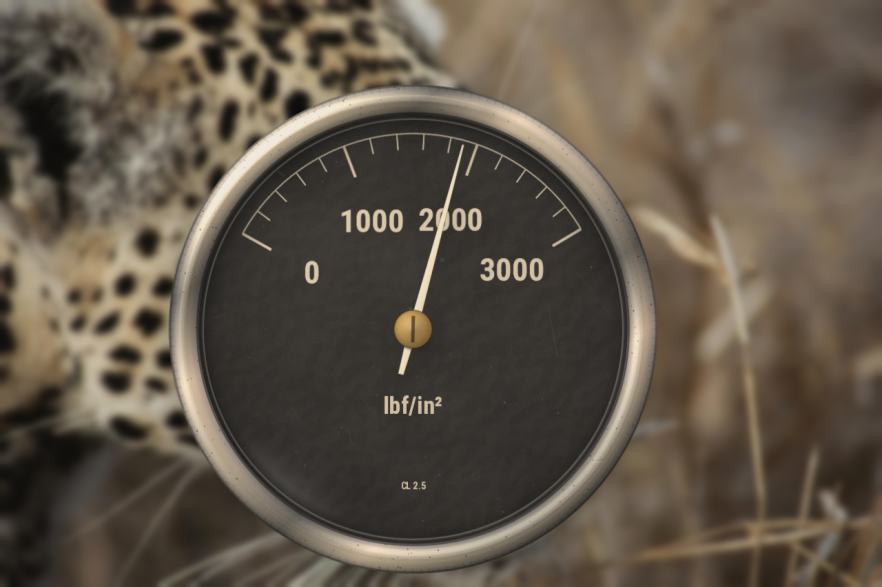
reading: 1900psi
